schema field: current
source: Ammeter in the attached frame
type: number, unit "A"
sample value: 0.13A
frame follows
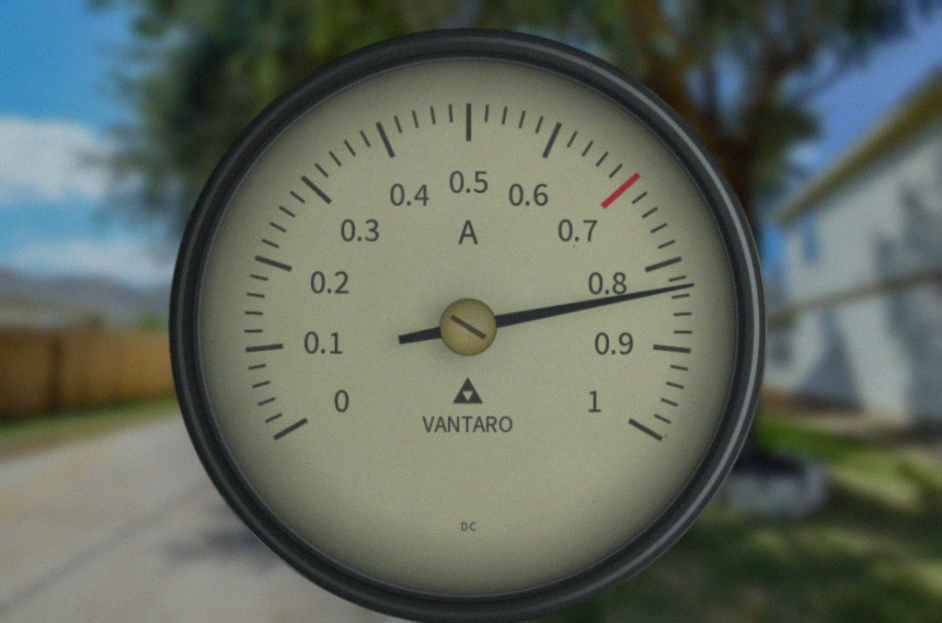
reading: 0.83A
